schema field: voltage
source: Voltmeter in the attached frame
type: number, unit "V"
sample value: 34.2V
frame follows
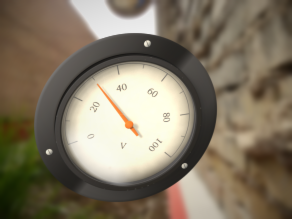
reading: 30V
